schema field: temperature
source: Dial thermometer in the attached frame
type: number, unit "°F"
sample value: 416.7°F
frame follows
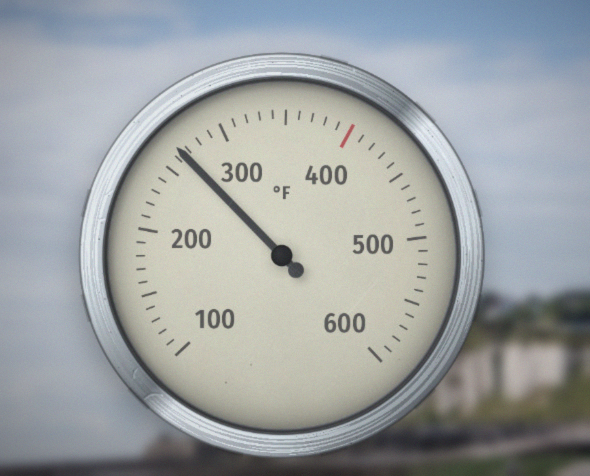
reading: 265°F
